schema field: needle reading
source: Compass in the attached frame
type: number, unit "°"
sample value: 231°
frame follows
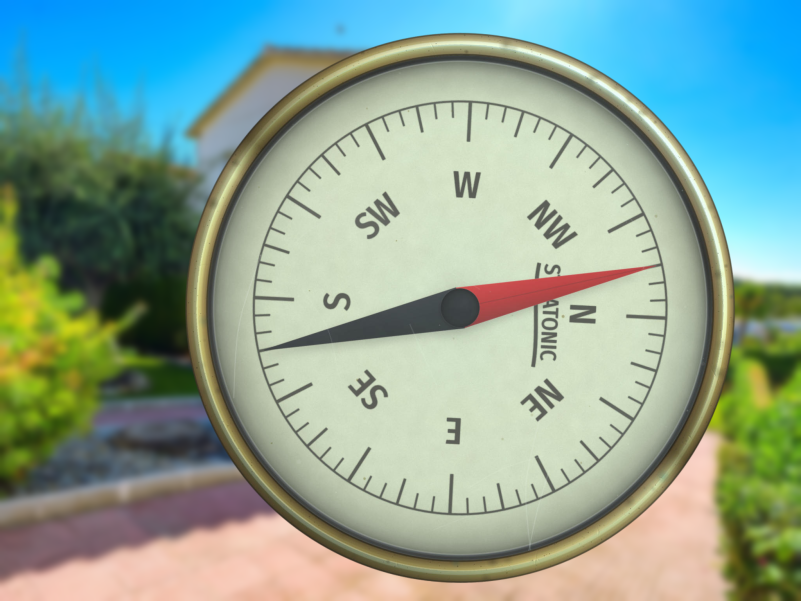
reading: 345°
